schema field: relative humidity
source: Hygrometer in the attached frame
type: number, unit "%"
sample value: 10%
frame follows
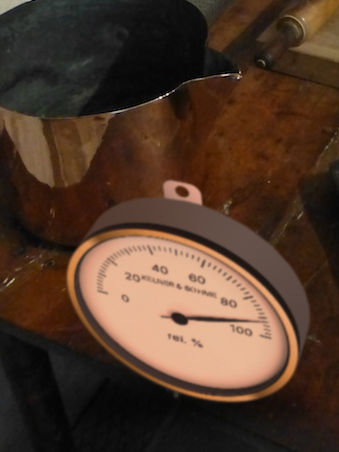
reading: 90%
